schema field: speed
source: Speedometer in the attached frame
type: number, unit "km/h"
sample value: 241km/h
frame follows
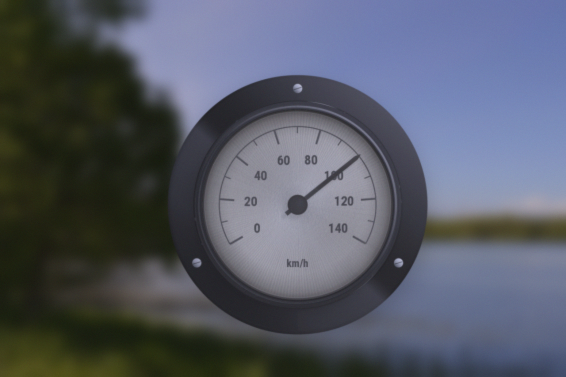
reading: 100km/h
